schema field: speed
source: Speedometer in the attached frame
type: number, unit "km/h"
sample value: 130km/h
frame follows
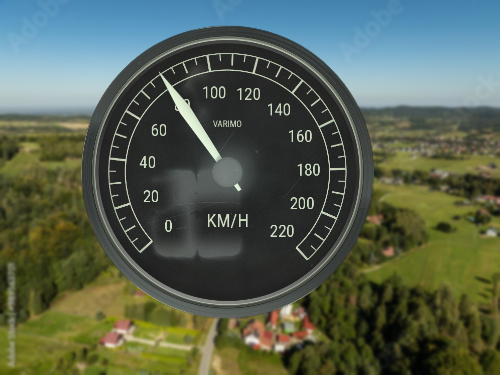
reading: 80km/h
